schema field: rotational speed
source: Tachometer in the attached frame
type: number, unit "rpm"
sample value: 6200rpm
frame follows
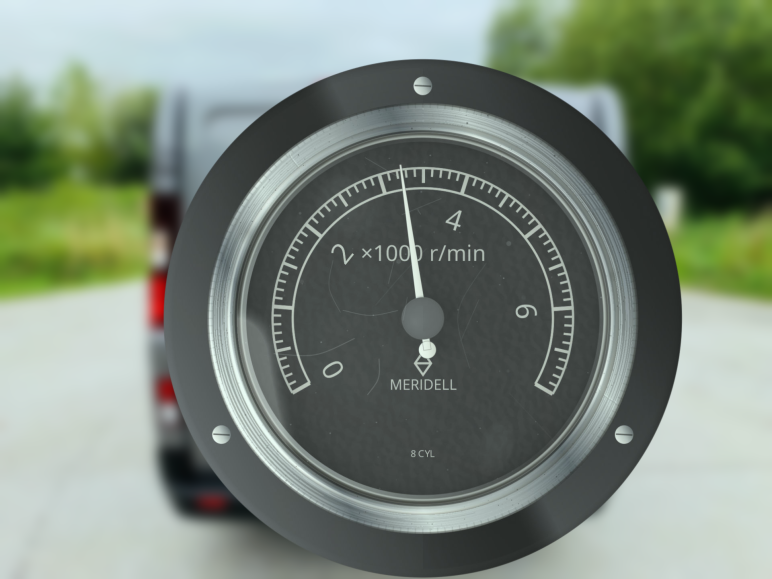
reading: 3250rpm
